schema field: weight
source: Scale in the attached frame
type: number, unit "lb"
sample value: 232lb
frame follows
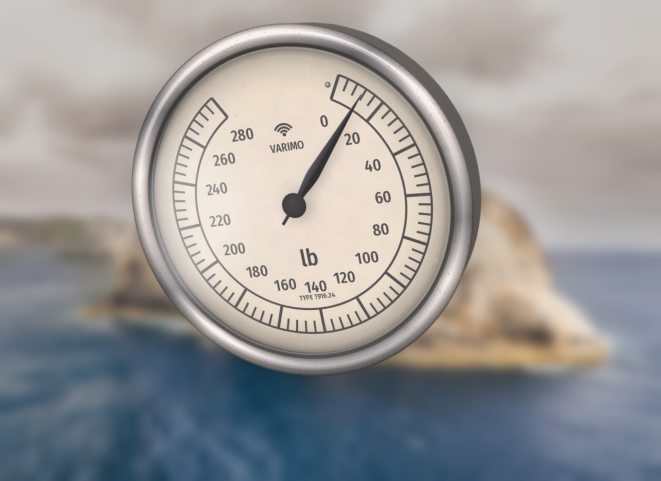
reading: 12lb
